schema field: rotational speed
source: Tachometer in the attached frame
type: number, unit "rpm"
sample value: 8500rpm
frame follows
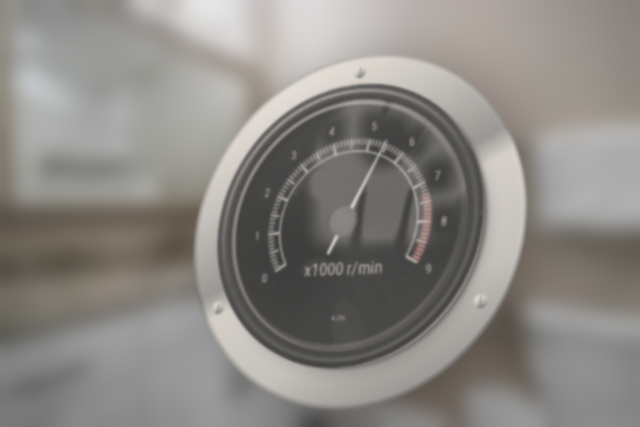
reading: 5500rpm
